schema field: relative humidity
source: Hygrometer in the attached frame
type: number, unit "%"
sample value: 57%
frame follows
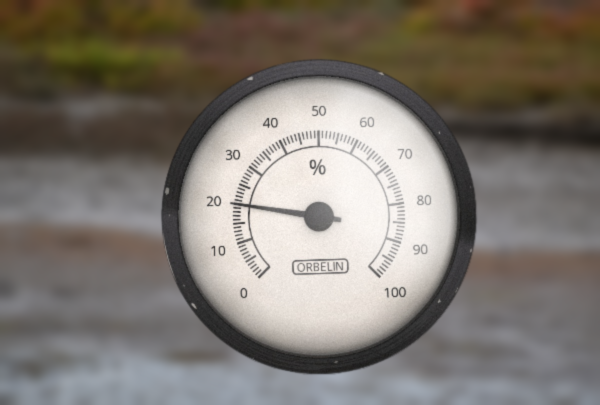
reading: 20%
